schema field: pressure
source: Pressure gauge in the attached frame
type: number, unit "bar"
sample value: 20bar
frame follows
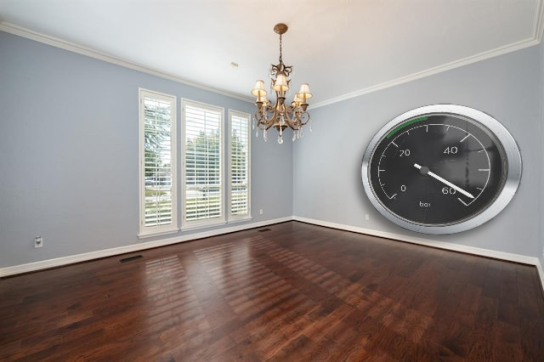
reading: 57.5bar
